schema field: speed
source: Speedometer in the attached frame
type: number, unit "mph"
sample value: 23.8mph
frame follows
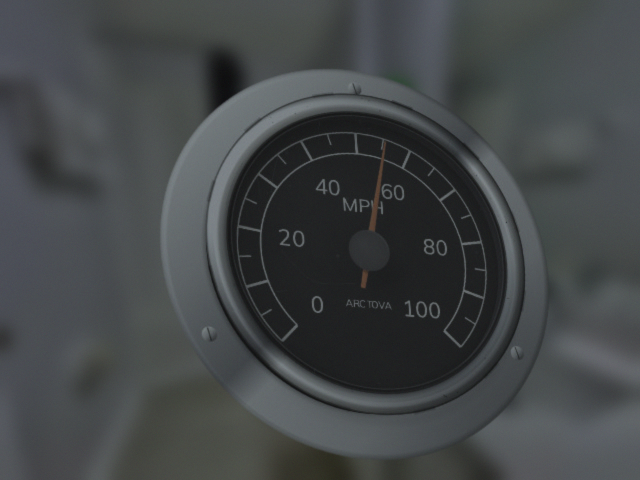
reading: 55mph
